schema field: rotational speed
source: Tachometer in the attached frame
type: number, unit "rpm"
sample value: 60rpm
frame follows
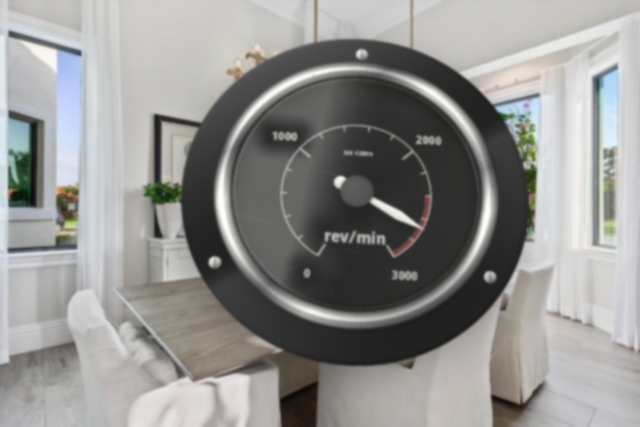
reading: 2700rpm
